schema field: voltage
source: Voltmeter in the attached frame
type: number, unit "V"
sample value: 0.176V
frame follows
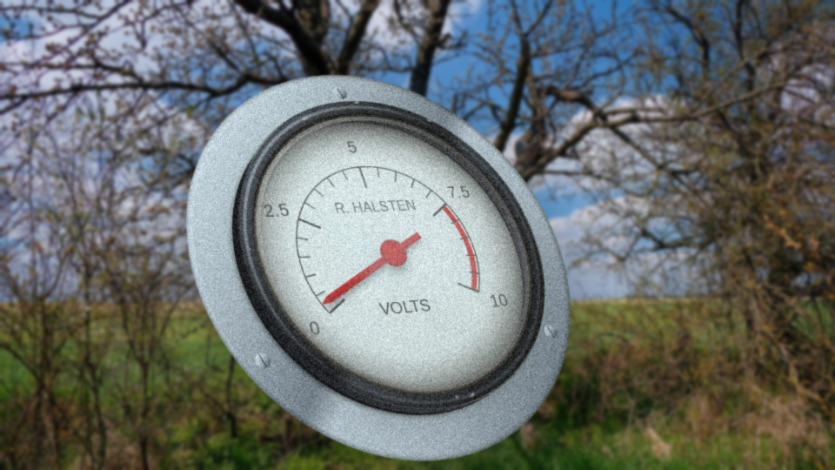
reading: 0.25V
